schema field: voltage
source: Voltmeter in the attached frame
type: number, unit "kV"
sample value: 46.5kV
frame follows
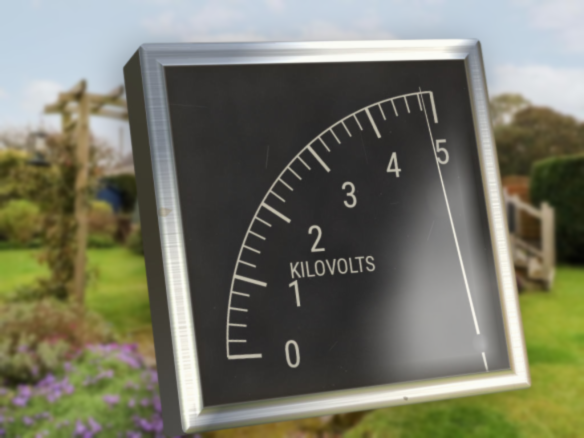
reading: 4.8kV
